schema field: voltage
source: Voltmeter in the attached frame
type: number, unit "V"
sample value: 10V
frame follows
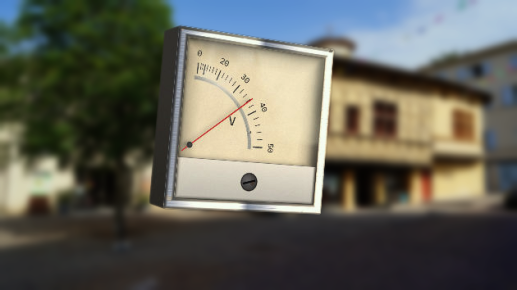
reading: 36V
